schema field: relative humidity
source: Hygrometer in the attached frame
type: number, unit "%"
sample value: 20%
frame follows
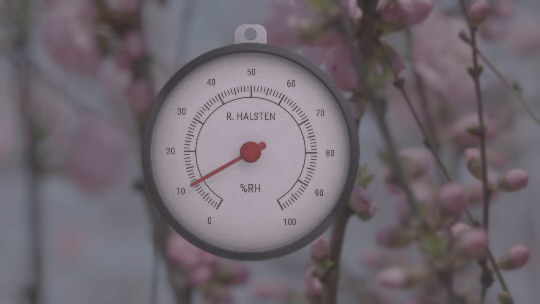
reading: 10%
